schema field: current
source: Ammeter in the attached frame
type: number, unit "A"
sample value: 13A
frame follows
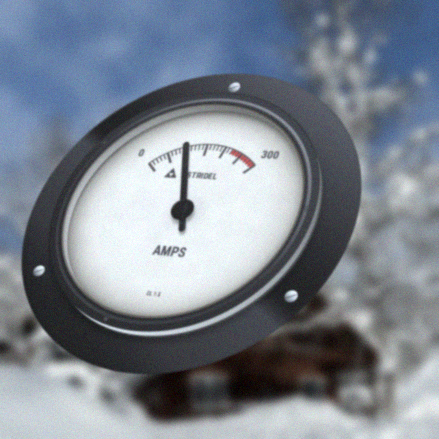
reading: 100A
